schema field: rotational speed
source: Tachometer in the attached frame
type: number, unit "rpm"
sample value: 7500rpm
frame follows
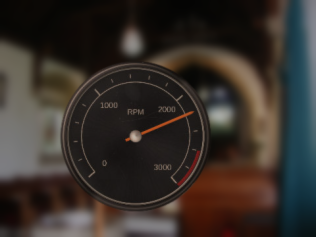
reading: 2200rpm
